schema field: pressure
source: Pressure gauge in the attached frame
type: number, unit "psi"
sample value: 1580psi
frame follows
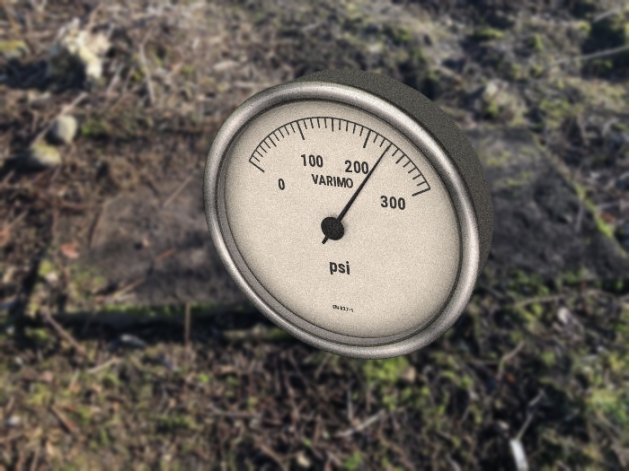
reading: 230psi
